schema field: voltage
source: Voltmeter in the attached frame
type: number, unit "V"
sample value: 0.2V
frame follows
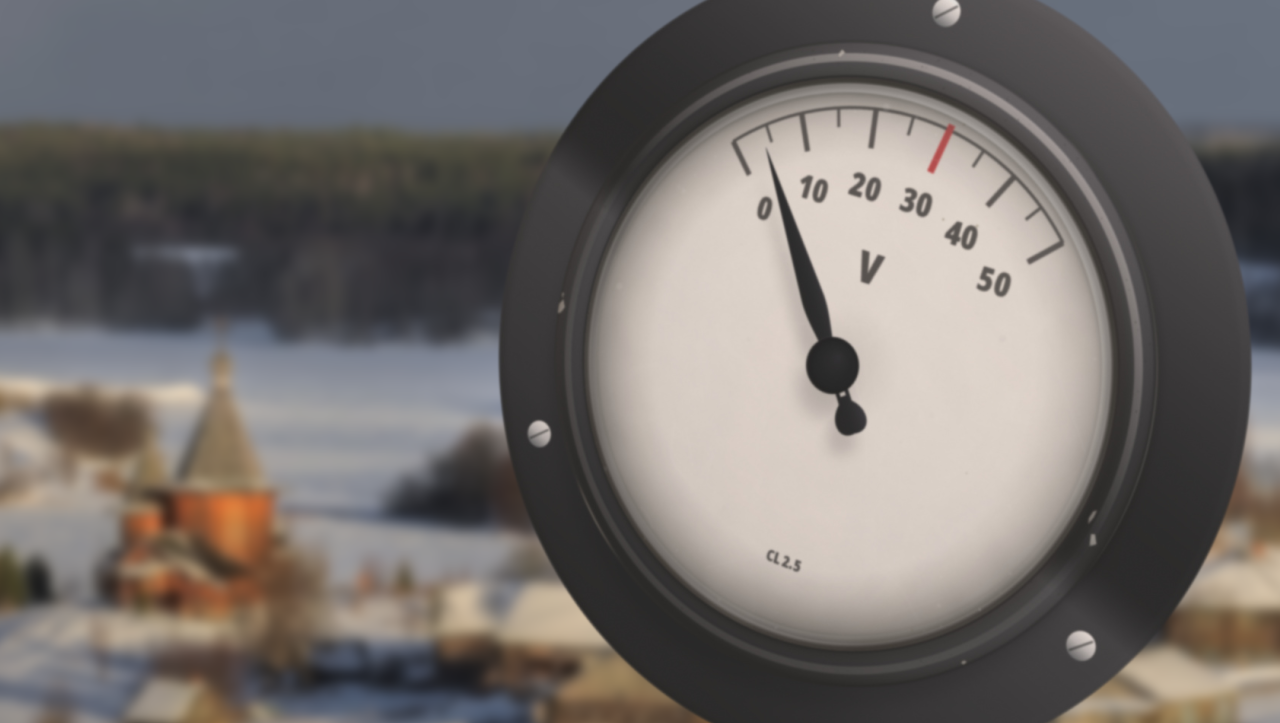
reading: 5V
